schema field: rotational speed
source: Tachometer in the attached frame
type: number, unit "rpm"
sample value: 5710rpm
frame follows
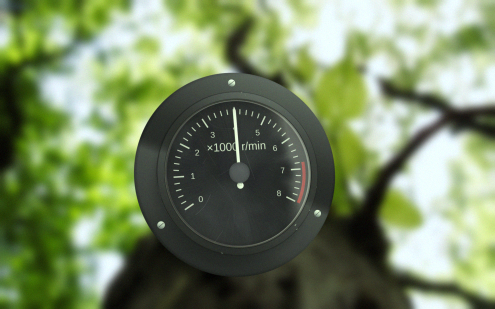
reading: 4000rpm
